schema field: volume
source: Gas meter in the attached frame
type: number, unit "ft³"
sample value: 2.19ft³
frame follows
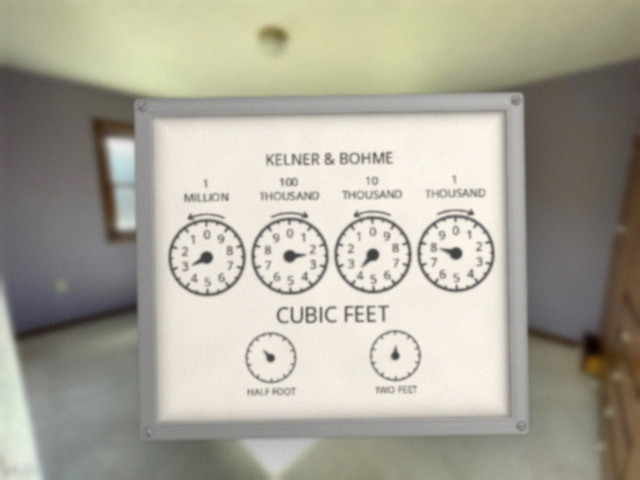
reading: 323800ft³
